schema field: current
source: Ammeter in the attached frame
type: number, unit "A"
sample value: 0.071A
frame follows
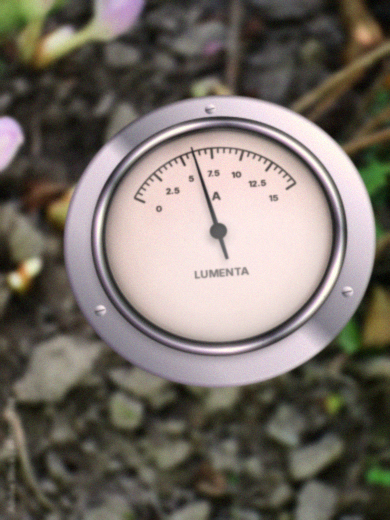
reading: 6A
